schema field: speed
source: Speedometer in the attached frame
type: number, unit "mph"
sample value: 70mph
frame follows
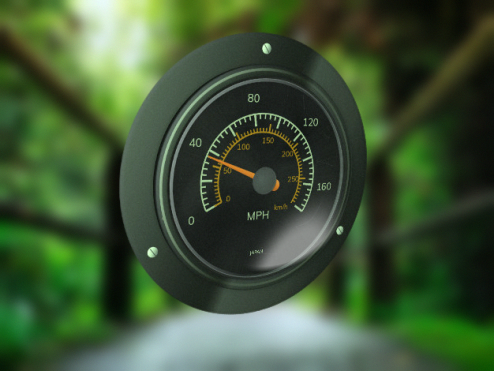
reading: 36mph
